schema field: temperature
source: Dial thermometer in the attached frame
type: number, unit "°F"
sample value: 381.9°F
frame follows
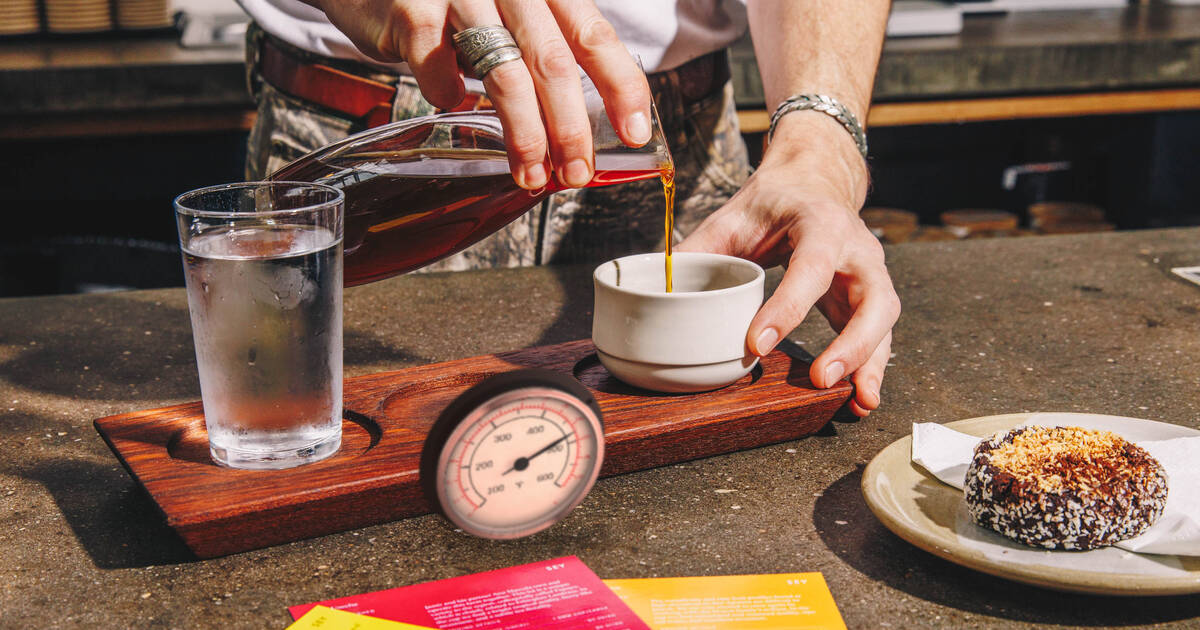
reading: 475°F
